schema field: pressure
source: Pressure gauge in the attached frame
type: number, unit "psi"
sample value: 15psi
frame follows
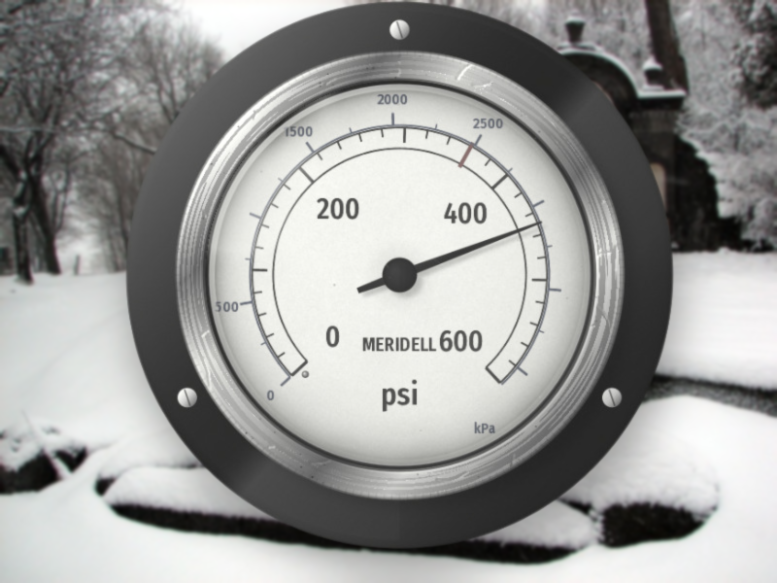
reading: 450psi
